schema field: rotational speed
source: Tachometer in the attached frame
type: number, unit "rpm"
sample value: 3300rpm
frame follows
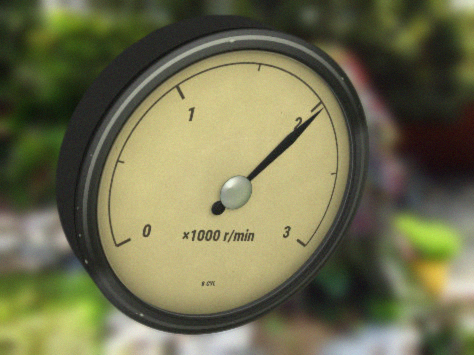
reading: 2000rpm
